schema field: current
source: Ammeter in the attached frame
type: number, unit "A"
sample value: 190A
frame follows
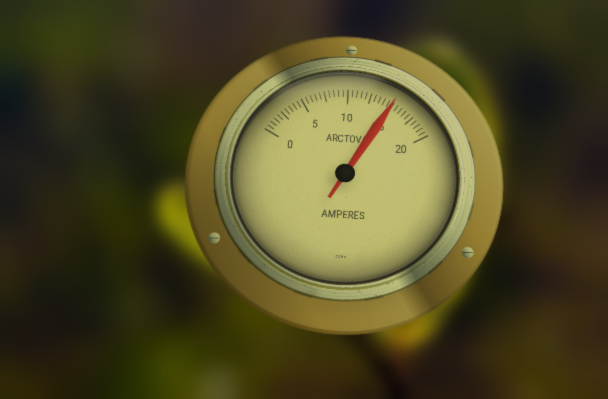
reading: 15A
